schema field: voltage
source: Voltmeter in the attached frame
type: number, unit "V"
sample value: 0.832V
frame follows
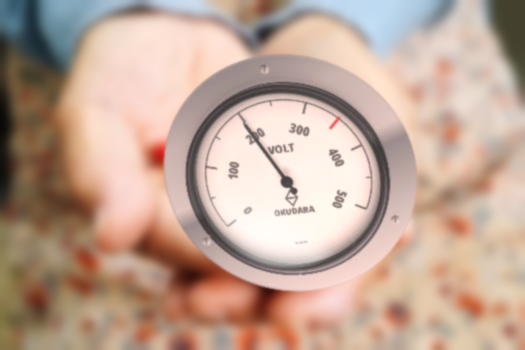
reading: 200V
